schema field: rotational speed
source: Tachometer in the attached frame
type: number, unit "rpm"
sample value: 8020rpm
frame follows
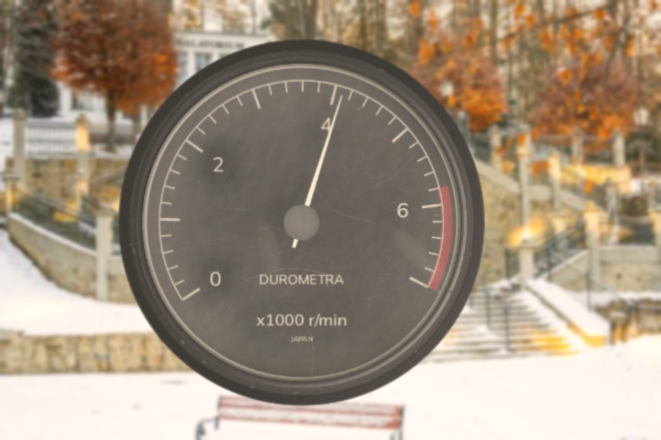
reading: 4100rpm
